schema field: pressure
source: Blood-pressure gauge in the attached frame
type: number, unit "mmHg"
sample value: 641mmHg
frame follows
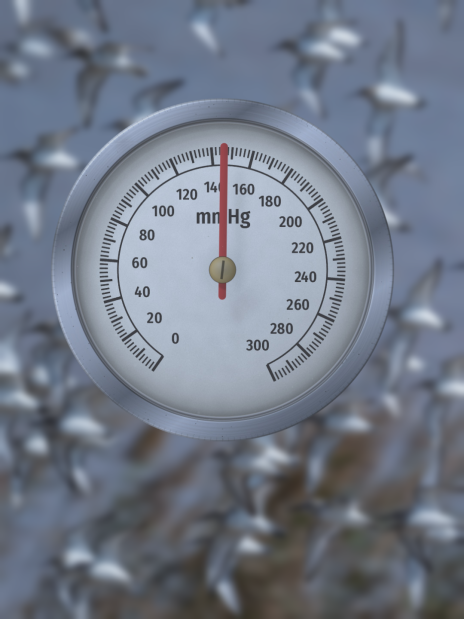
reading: 146mmHg
